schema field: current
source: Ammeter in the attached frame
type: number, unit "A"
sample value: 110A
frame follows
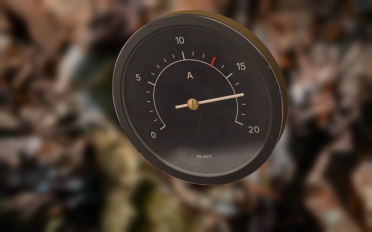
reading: 17A
